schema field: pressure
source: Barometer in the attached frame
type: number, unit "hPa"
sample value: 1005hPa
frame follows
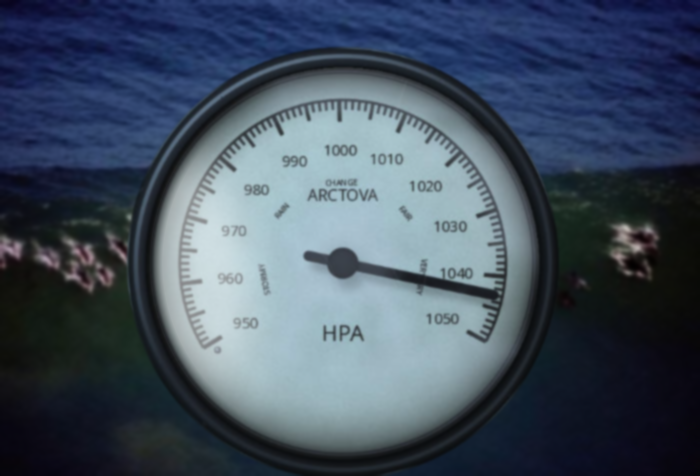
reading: 1043hPa
